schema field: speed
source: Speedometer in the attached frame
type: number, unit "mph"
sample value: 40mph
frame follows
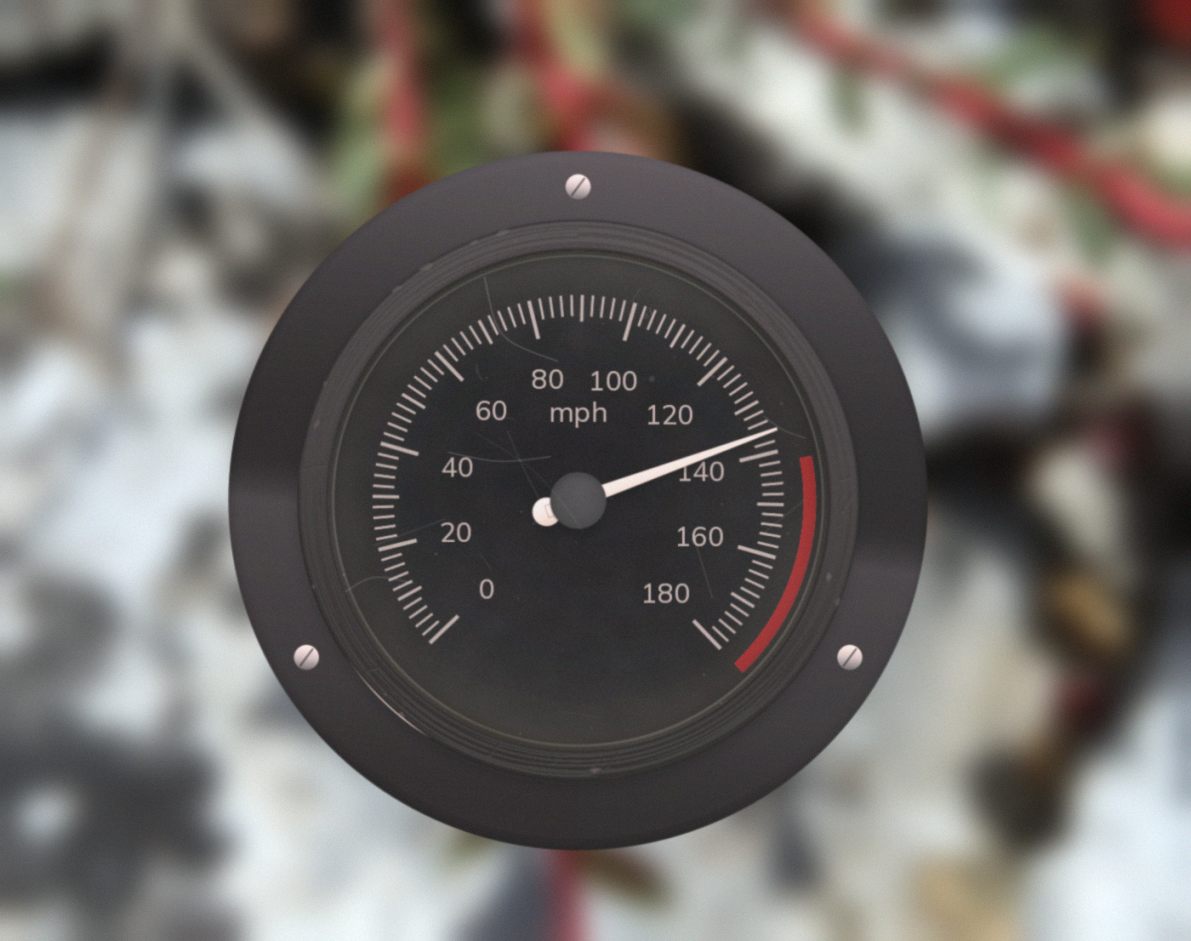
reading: 136mph
